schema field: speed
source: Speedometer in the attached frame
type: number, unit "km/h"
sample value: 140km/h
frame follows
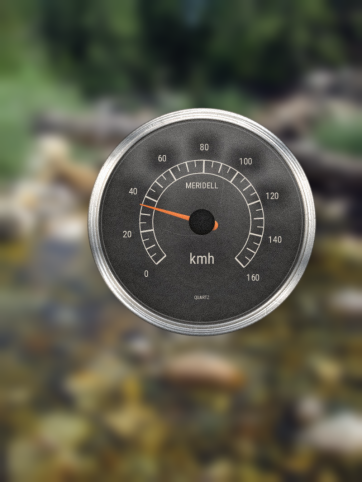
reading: 35km/h
